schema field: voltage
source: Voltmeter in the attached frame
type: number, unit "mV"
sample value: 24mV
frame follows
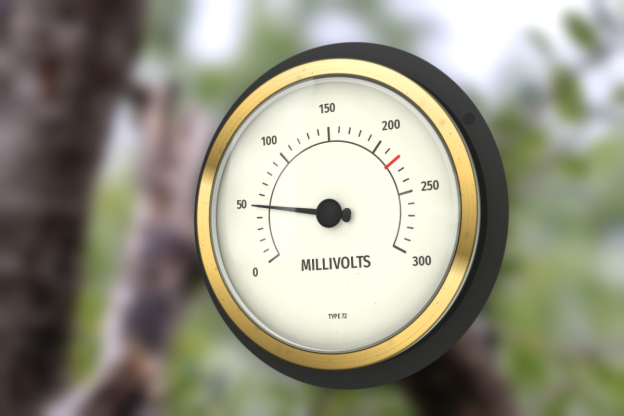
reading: 50mV
